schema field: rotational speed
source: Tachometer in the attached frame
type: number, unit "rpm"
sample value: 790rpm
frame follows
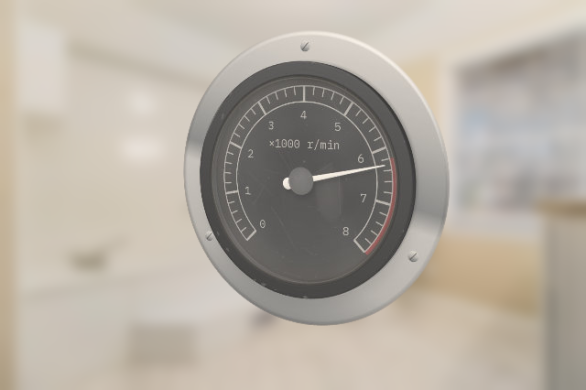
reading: 6300rpm
